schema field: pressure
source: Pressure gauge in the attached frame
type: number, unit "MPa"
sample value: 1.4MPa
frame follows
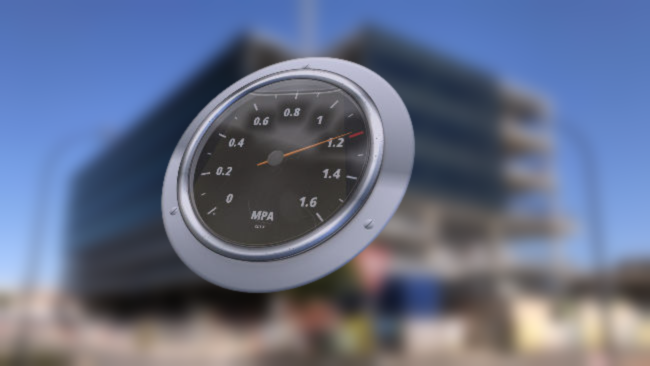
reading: 1.2MPa
